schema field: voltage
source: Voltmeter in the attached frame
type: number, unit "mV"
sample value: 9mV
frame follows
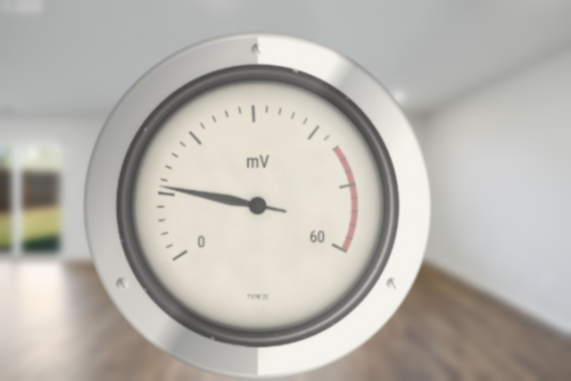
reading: 11mV
